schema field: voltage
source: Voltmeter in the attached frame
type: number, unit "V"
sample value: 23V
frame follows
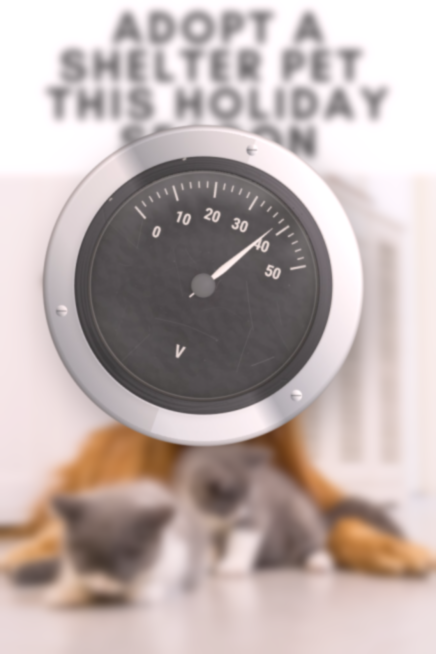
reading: 38V
